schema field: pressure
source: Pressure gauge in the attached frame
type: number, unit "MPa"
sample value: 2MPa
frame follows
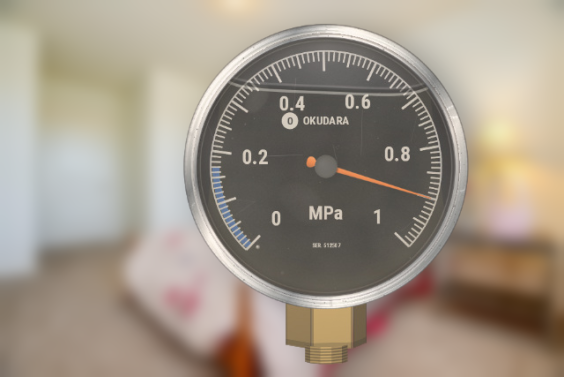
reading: 0.9MPa
